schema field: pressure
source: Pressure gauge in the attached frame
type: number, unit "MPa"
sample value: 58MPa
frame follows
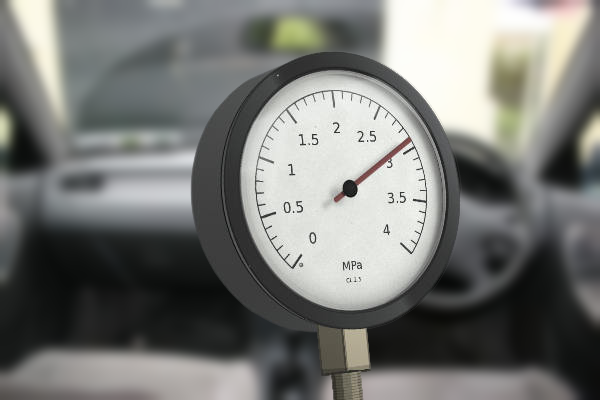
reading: 2.9MPa
